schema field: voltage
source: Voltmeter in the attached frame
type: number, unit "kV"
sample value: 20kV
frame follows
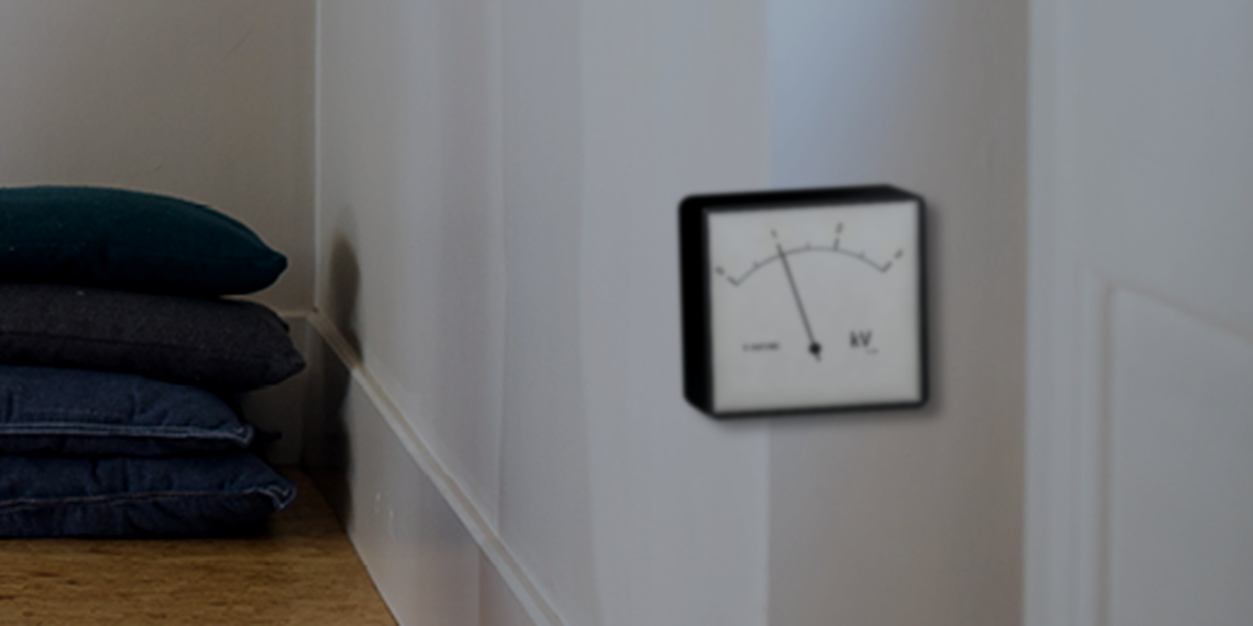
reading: 1kV
